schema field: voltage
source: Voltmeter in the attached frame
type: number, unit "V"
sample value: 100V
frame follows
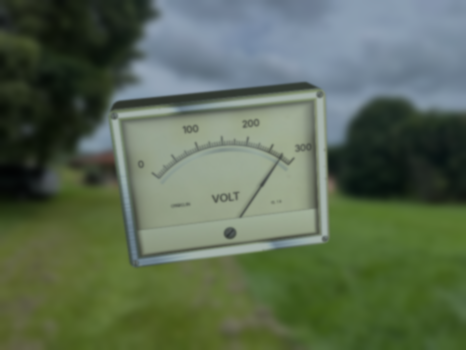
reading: 275V
